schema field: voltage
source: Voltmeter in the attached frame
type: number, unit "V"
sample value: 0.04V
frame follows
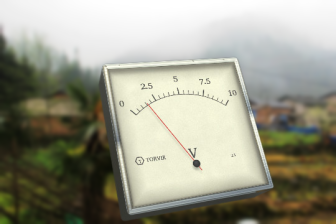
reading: 1.5V
